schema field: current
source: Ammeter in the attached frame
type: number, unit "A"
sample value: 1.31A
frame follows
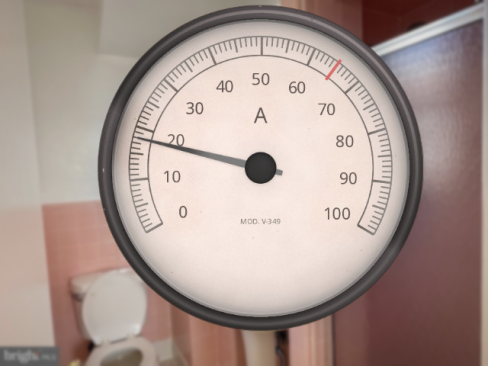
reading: 18A
